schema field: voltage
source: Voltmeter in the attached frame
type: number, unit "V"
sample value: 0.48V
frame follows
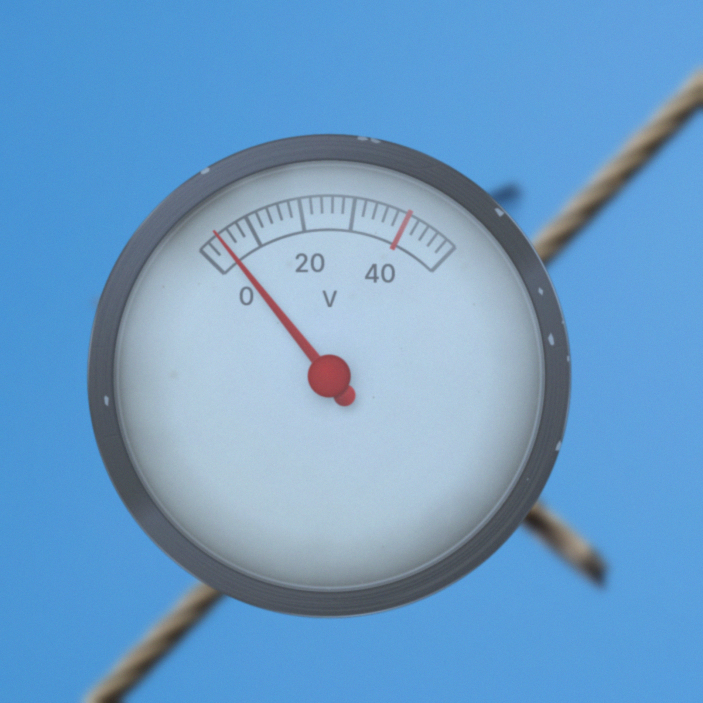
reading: 4V
